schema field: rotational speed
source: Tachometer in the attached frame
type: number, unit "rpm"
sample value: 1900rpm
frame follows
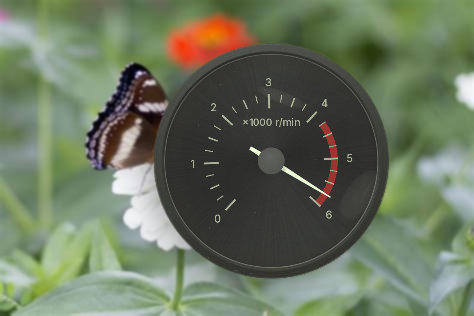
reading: 5750rpm
